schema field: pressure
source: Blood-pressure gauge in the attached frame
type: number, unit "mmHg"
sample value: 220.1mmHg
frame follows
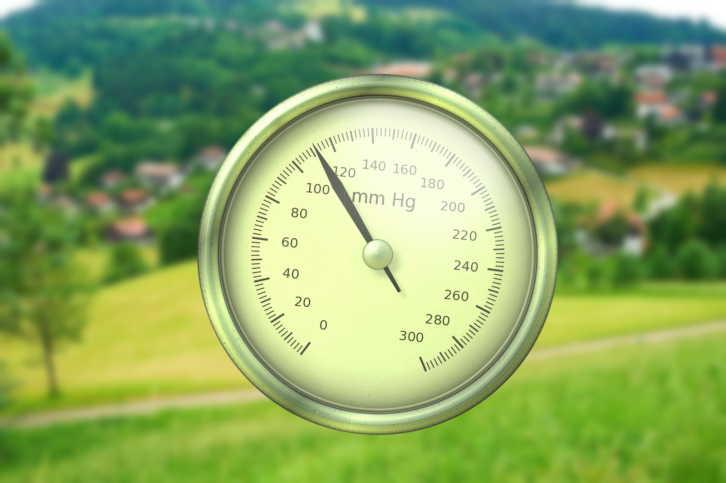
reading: 112mmHg
